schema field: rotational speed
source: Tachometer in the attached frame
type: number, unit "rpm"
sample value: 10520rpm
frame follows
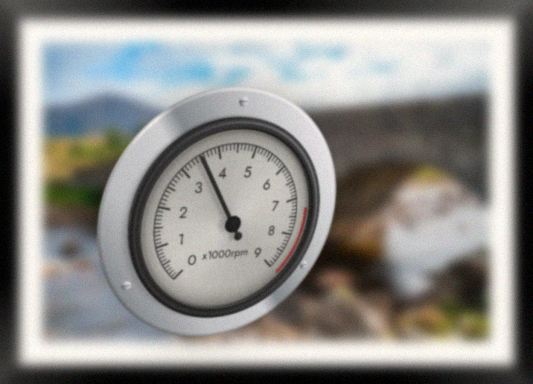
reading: 3500rpm
